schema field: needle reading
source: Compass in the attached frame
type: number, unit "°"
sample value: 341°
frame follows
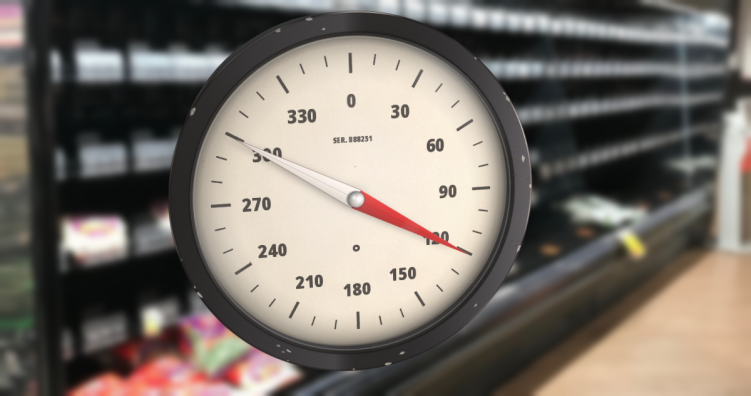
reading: 120°
